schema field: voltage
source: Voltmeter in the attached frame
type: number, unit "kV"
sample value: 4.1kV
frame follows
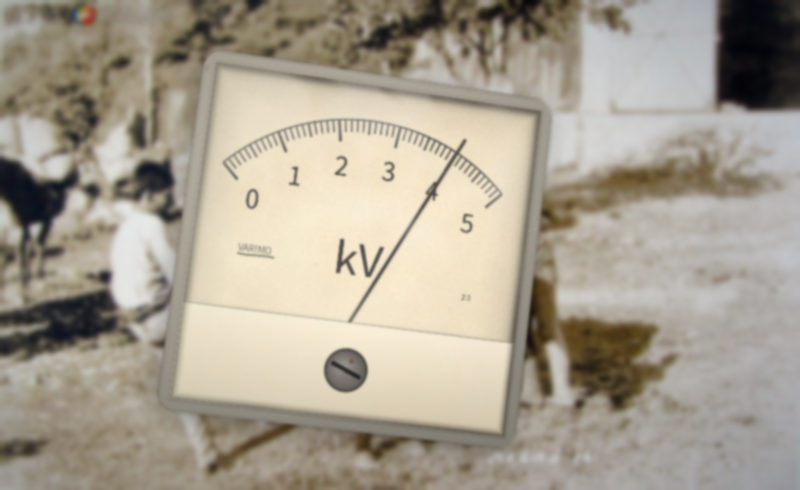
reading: 4kV
